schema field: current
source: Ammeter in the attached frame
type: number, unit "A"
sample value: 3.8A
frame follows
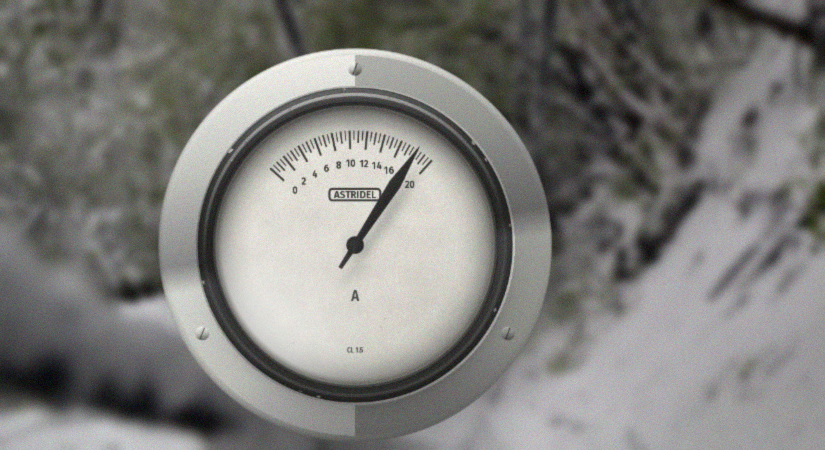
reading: 18A
